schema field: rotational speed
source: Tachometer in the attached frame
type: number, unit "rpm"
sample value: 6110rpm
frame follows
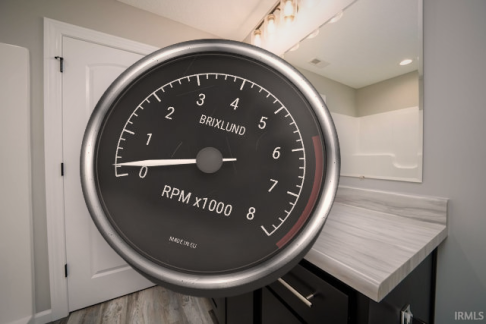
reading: 200rpm
